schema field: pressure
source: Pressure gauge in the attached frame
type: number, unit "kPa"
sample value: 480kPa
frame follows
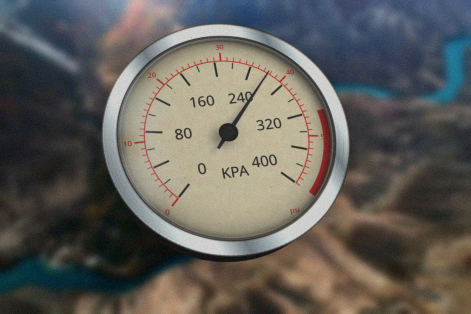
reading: 260kPa
